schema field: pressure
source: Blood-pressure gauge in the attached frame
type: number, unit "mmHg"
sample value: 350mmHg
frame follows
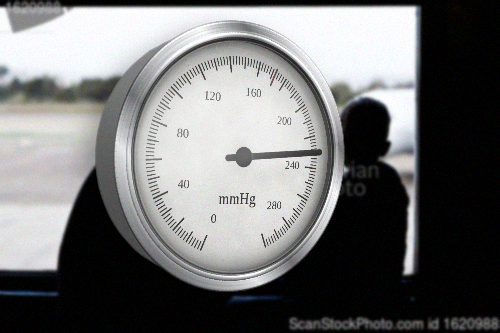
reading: 230mmHg
